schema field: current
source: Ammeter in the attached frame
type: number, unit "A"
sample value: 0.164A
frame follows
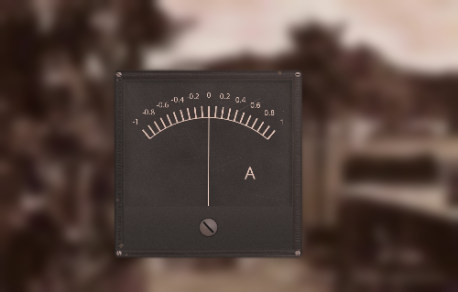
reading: 0A
